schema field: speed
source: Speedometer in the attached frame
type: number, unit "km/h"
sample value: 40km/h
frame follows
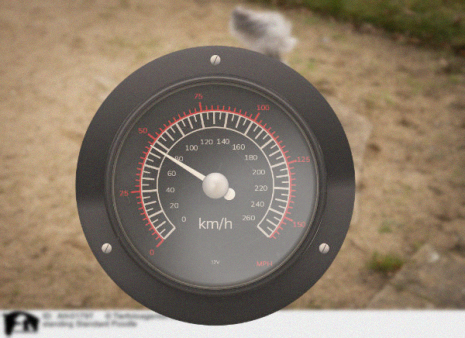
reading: 75km/h
